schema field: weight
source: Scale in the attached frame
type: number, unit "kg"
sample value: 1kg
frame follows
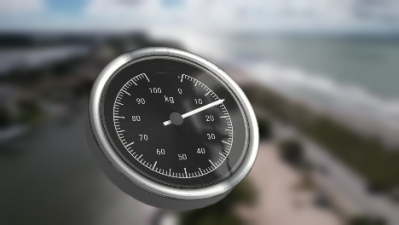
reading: 15kg
